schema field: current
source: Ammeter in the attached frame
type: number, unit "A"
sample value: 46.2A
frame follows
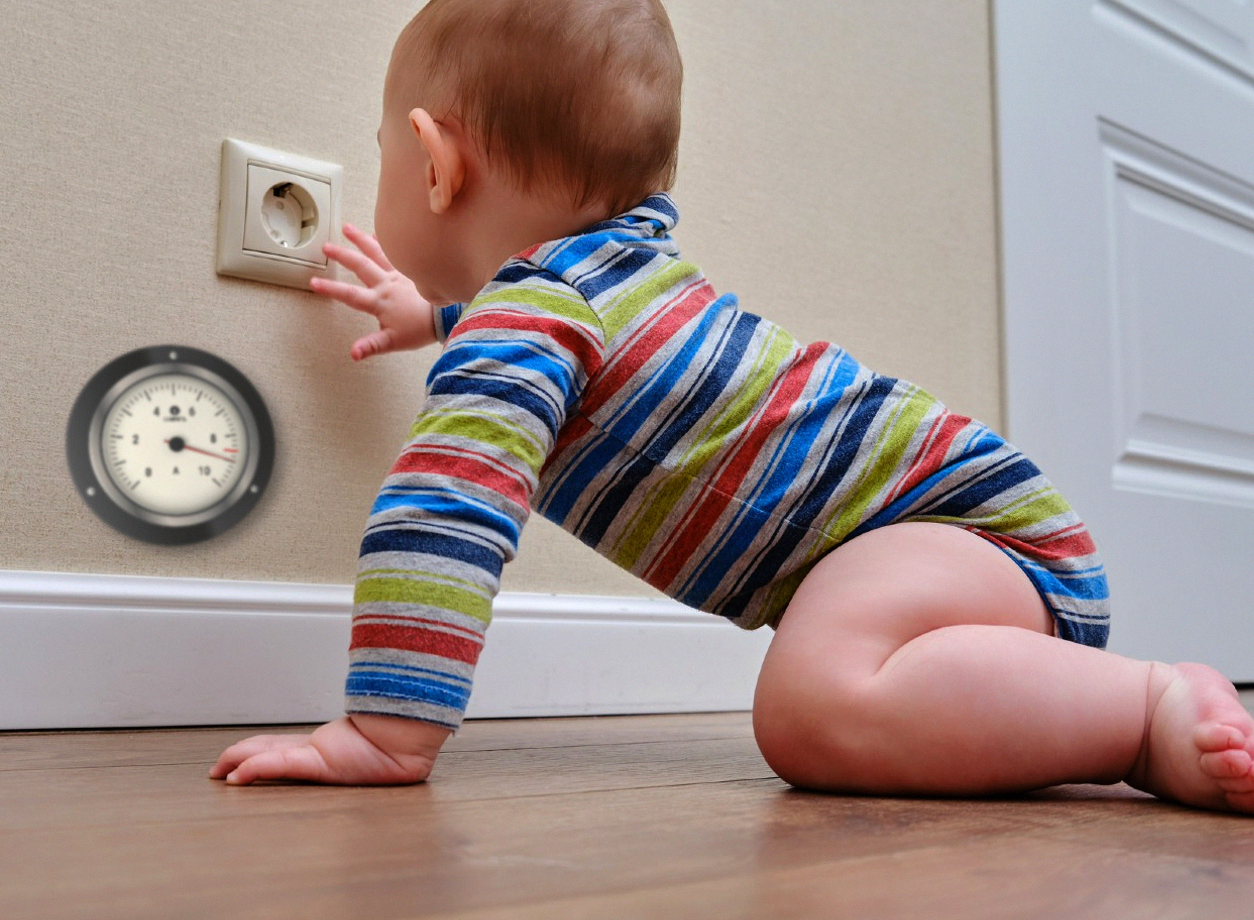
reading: 9A
